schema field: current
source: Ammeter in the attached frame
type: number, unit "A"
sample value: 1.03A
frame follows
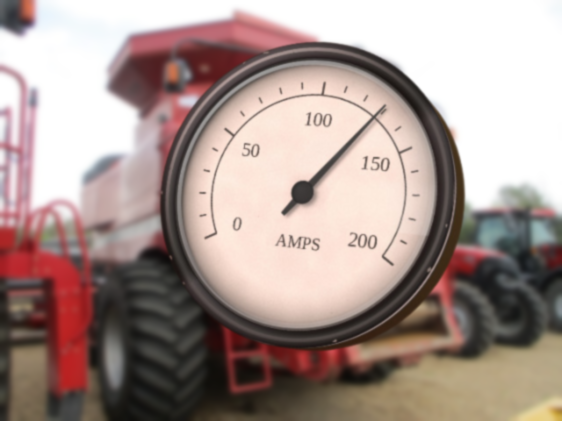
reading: 130A
